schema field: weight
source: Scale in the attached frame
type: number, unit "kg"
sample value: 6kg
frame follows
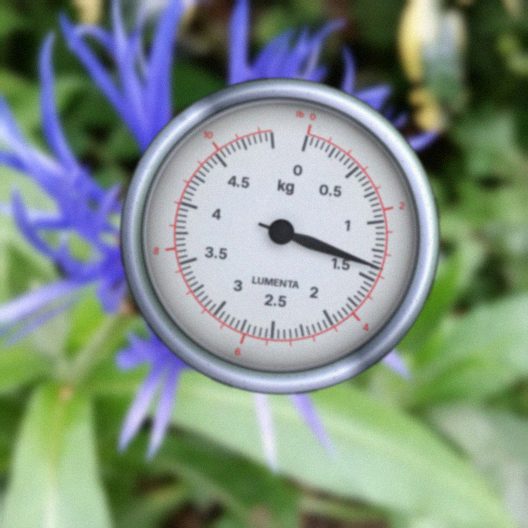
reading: 1.4kg
